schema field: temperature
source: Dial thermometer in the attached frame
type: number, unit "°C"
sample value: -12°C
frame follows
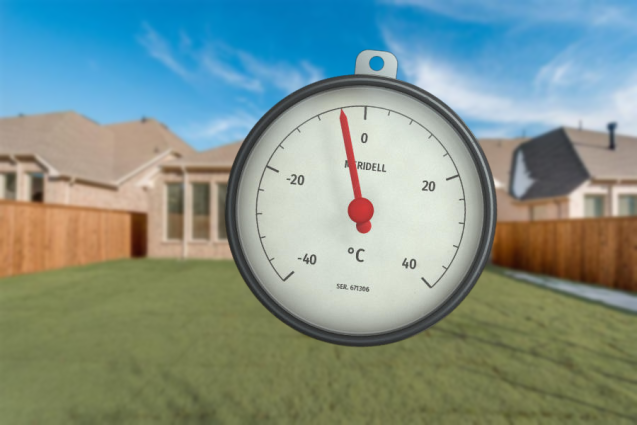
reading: -4°C
